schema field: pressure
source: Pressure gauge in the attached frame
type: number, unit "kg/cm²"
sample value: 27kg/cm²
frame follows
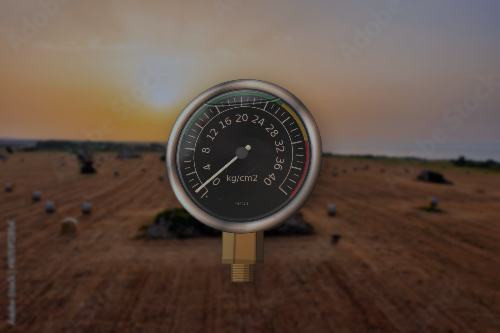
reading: 1kg/cm²
